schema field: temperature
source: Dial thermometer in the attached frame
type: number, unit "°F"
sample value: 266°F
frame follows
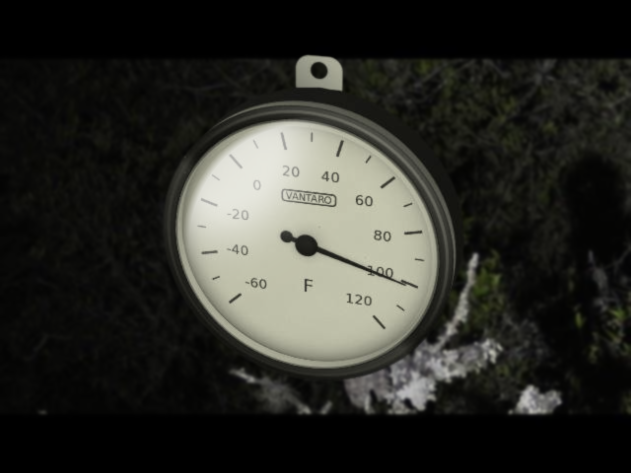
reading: 100°F
